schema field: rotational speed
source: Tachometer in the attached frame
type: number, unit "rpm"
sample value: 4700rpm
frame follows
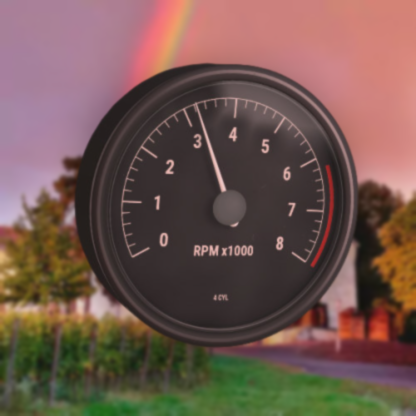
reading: 3200rpm
